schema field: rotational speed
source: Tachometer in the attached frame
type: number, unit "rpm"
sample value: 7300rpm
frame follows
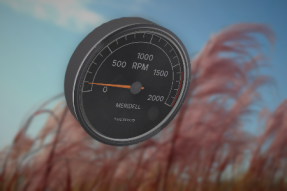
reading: 100rpm
